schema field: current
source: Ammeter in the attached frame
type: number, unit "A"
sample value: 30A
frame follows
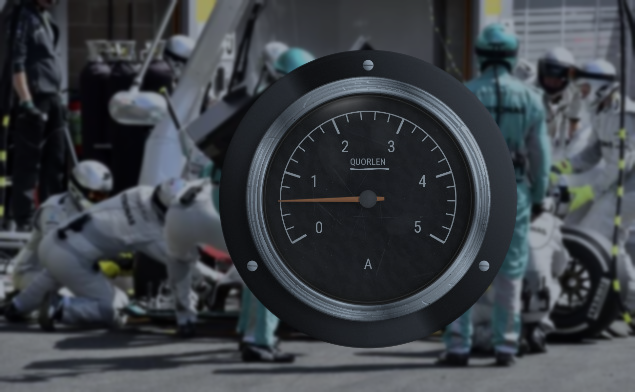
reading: 0.6A
